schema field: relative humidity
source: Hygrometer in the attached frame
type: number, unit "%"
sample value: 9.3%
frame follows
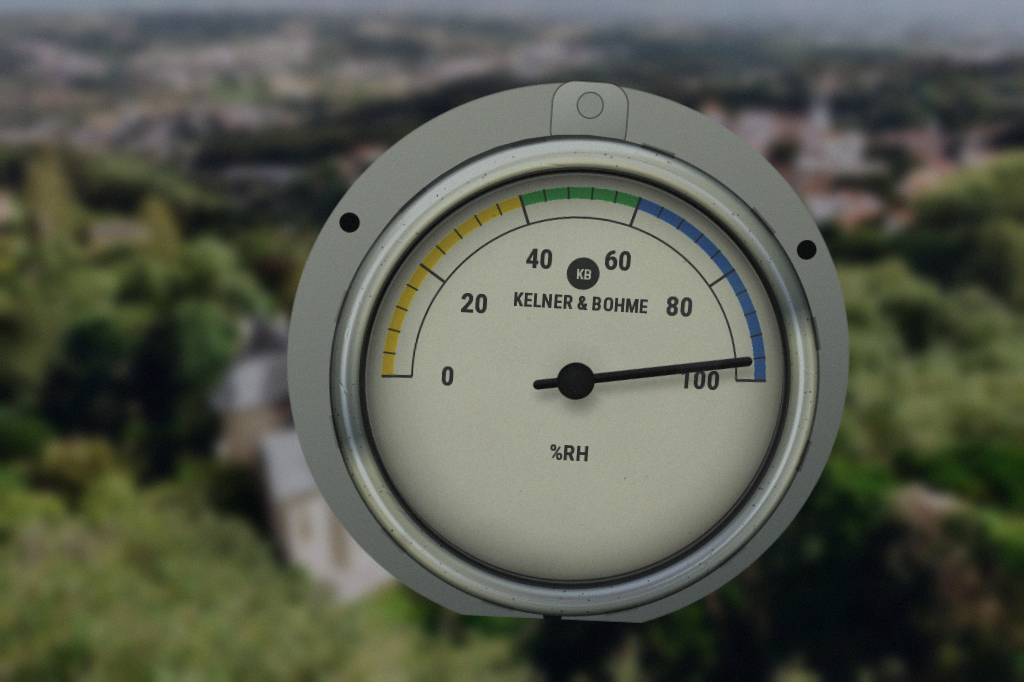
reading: 96%
